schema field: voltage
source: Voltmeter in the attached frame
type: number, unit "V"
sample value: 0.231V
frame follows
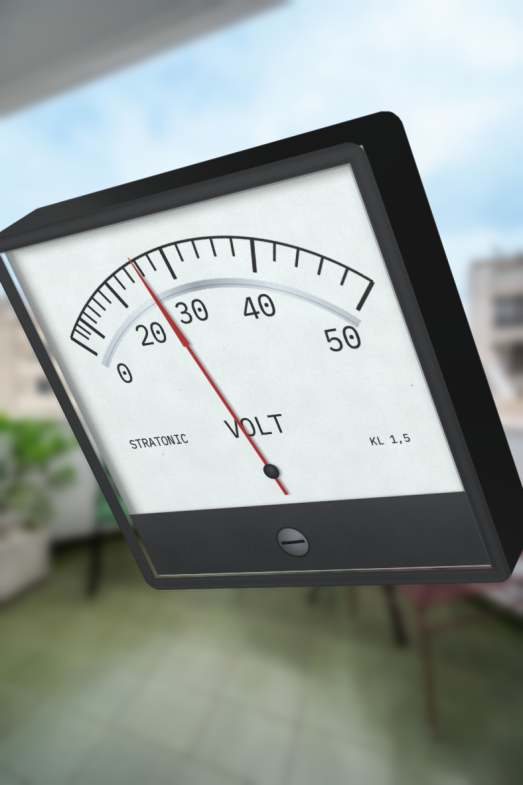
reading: 26V
